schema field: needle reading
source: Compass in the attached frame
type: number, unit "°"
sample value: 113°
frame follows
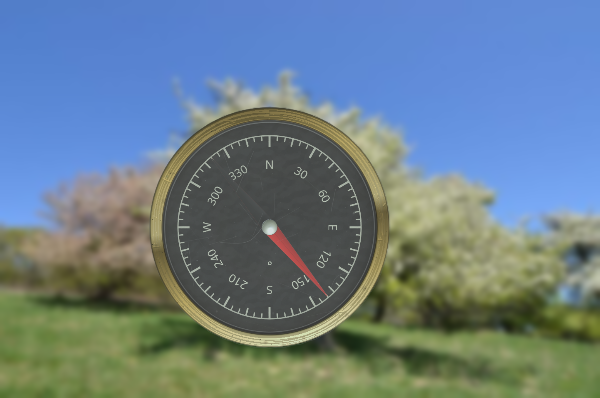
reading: 140°
